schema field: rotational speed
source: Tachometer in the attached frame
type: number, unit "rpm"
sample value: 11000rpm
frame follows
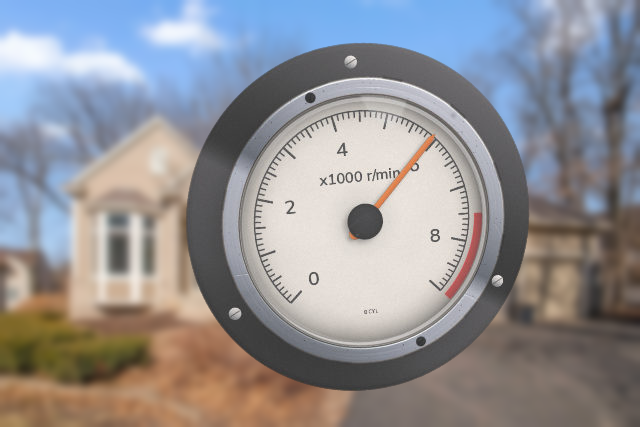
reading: 5900rpm
